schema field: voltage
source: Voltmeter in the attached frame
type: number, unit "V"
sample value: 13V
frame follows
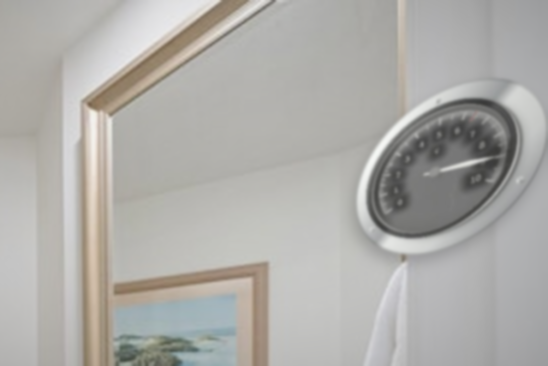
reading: 9V
